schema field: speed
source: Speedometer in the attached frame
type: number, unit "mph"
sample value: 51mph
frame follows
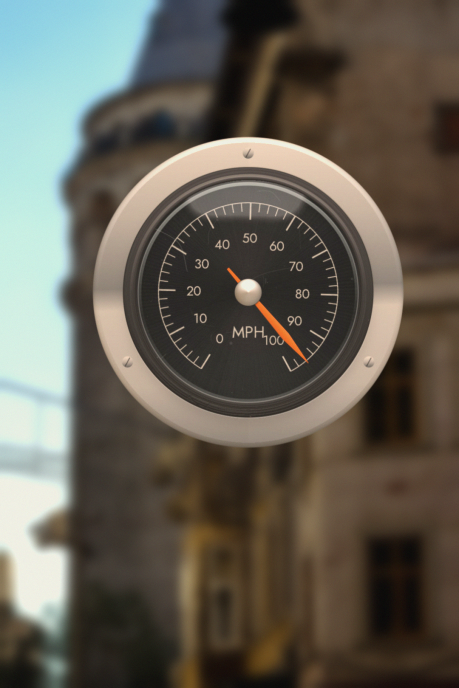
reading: 96mph
